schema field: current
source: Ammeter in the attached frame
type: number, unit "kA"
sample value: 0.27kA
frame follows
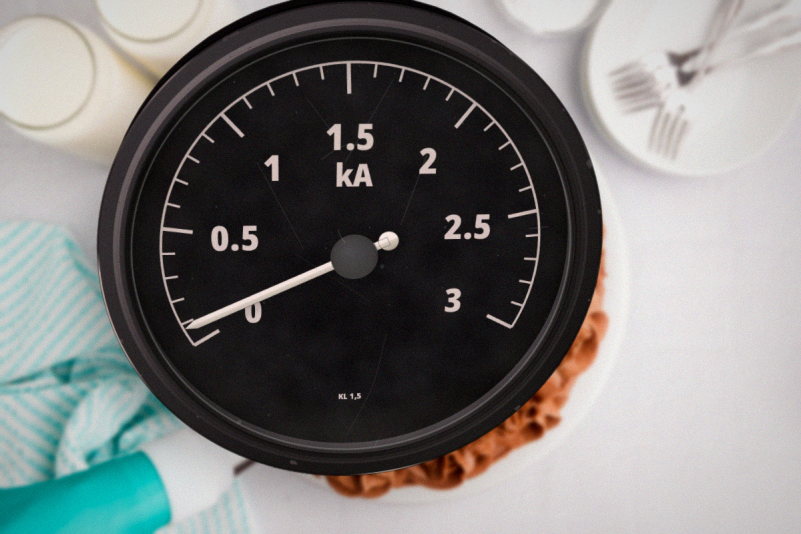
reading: 0.1kA
